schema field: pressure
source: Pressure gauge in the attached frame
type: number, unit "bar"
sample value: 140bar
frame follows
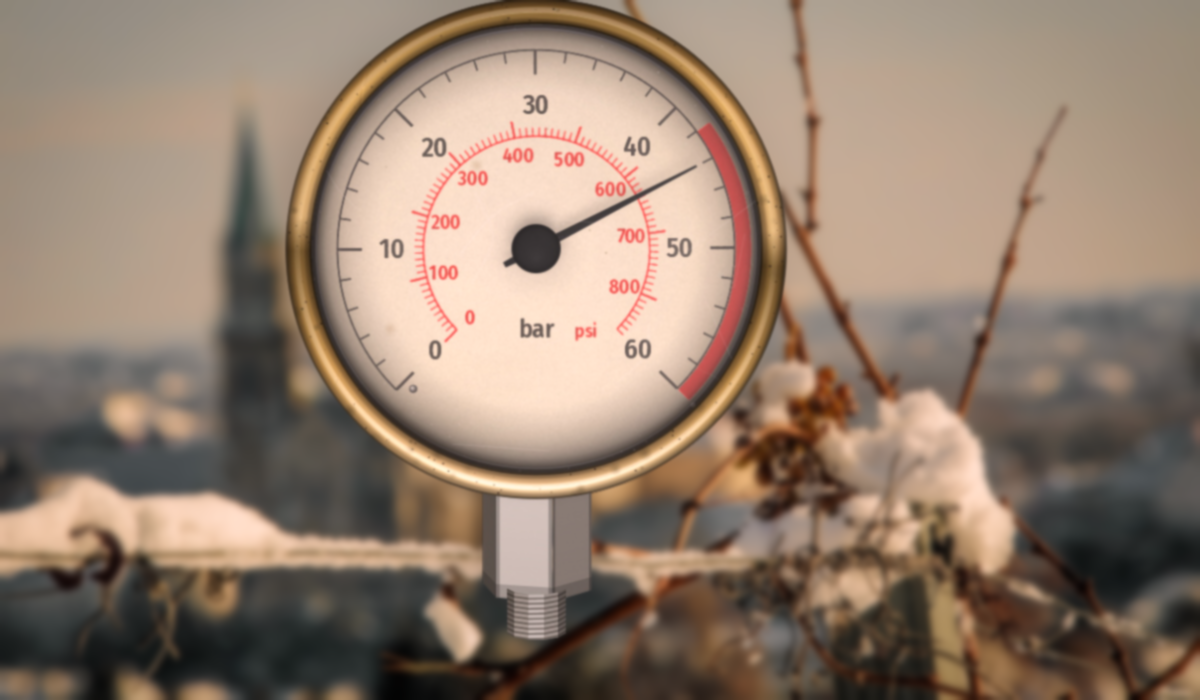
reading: 44bar
